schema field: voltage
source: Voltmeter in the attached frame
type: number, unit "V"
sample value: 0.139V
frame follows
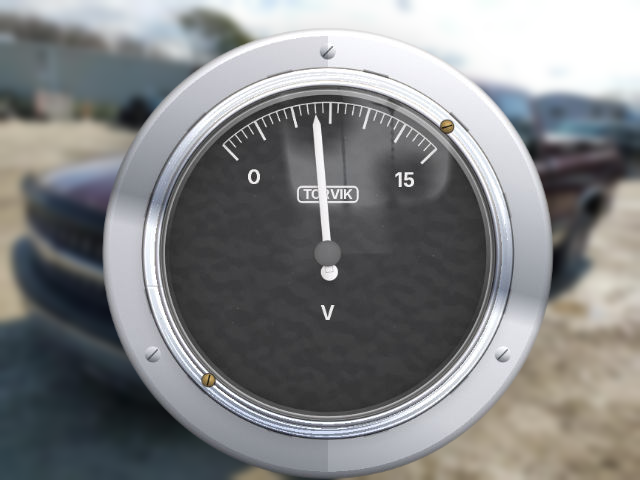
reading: 6.5V
